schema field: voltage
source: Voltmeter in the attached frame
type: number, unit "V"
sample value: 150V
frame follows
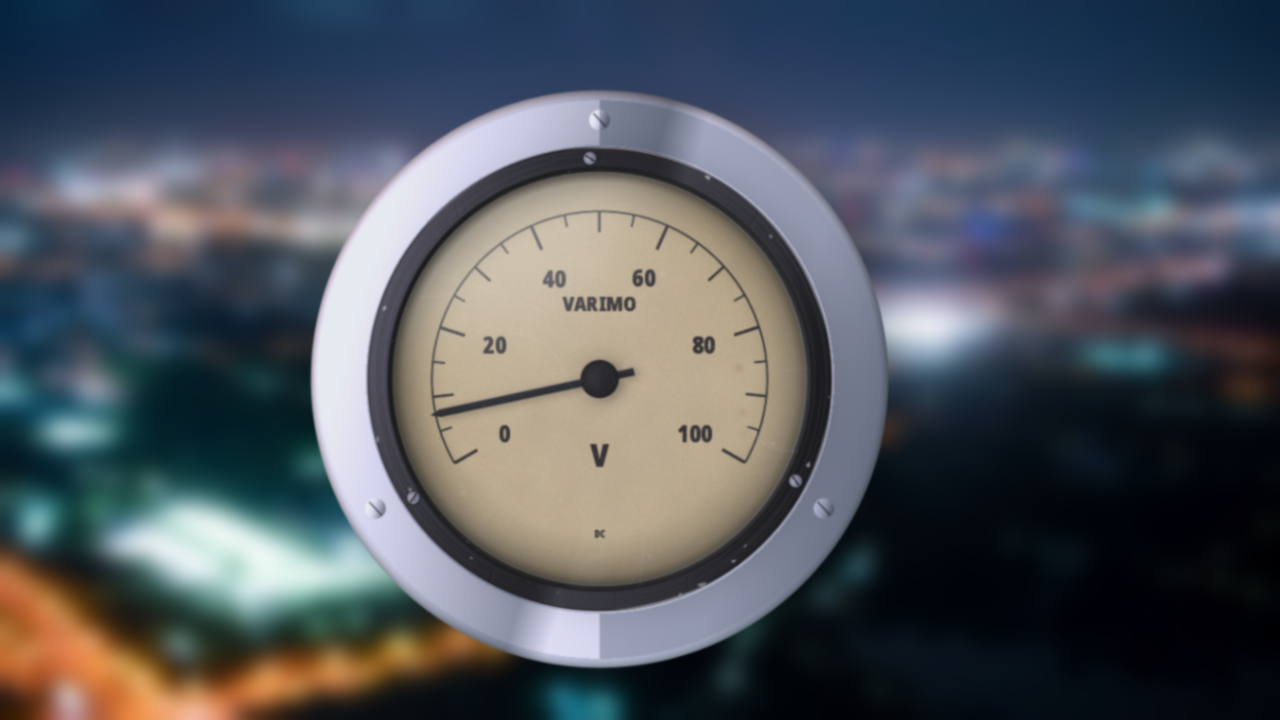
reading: 7.5V
